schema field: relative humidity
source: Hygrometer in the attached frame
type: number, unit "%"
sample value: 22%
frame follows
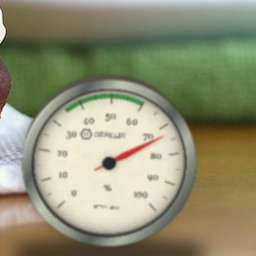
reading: 72.5%
